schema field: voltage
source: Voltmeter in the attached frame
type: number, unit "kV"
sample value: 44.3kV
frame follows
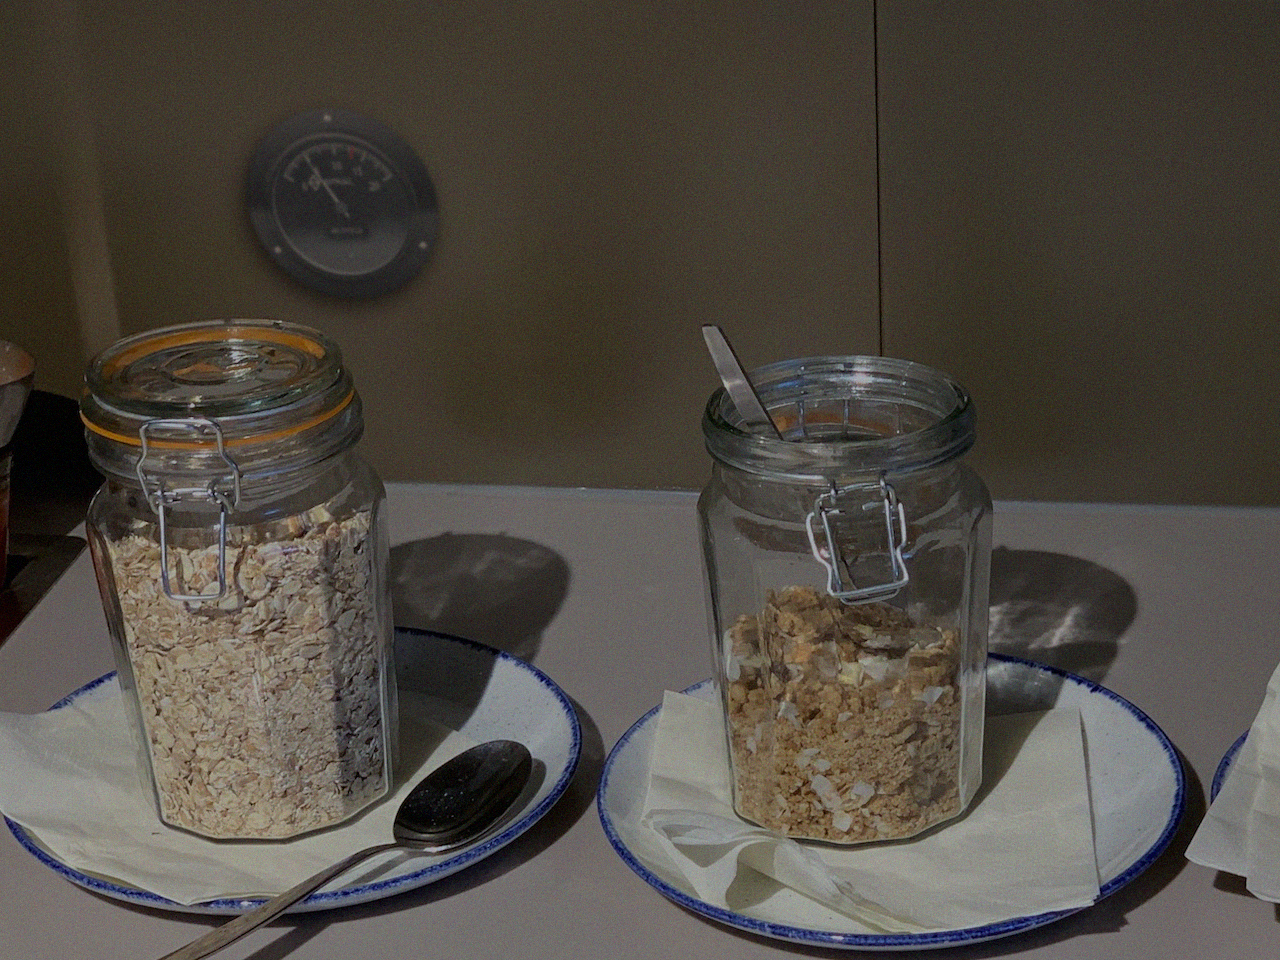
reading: 5kV
